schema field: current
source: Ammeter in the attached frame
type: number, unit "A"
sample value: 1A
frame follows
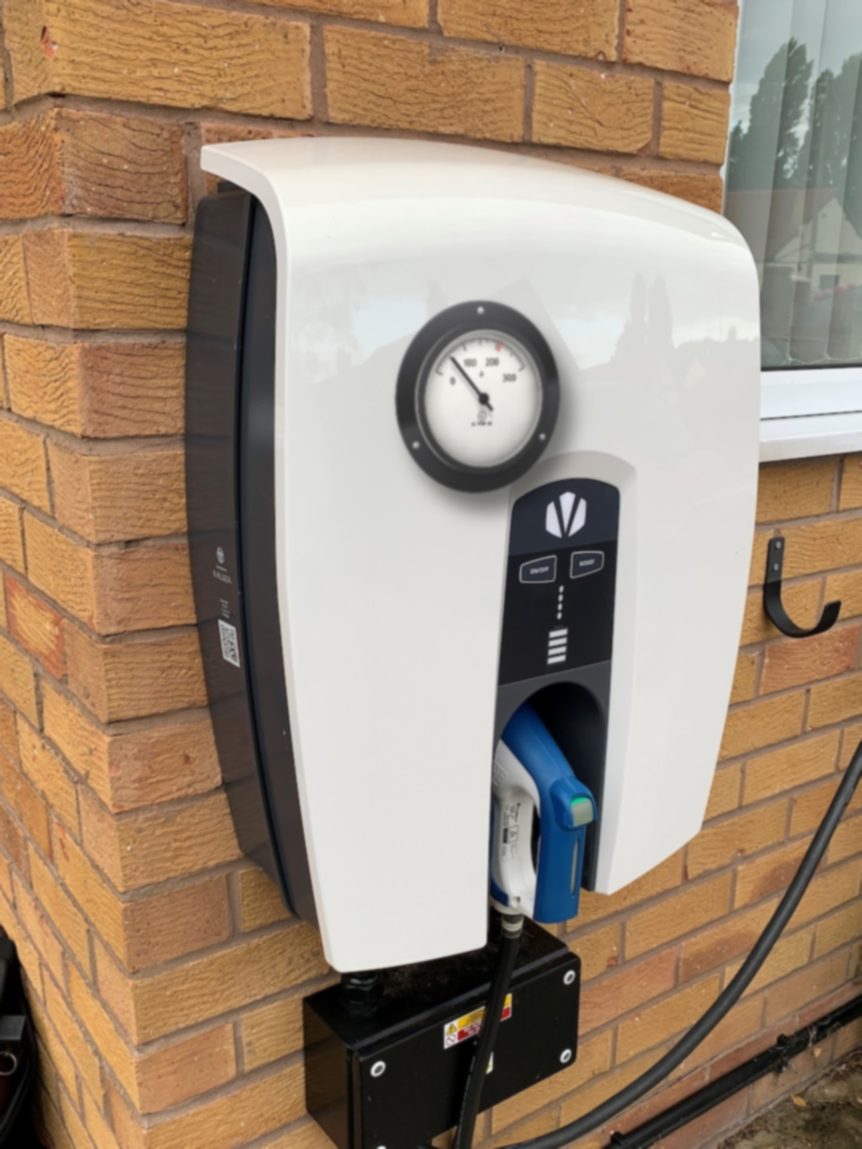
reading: 50A
